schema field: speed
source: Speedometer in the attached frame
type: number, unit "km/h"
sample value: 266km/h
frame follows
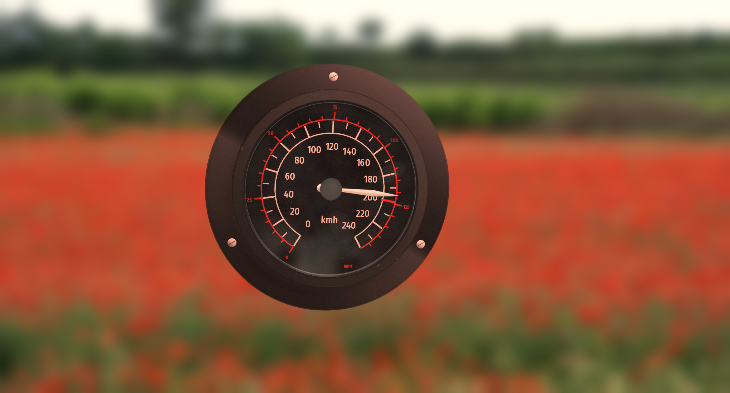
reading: 195km/h
